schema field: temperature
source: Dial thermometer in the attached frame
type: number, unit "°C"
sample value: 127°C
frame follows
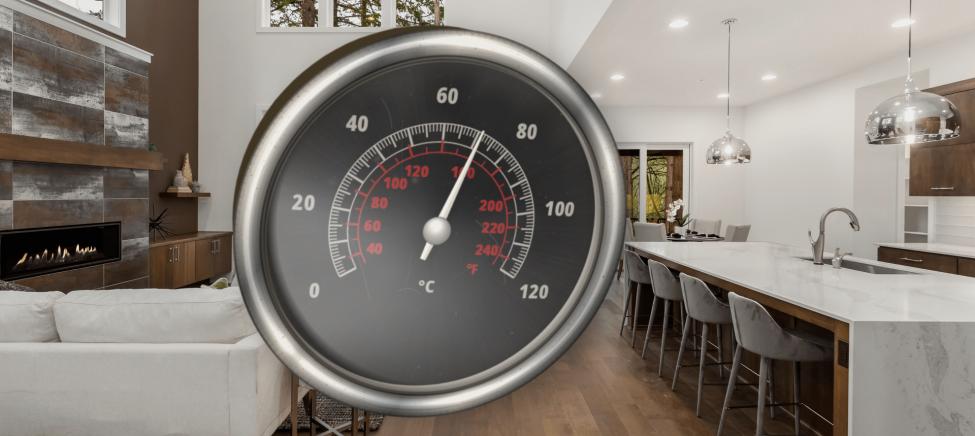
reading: 70°C
